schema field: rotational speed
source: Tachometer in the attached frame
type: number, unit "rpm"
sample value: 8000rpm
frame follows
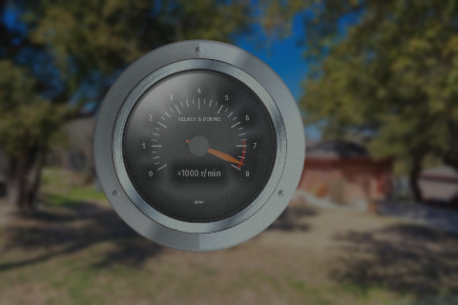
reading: 7750rpm
